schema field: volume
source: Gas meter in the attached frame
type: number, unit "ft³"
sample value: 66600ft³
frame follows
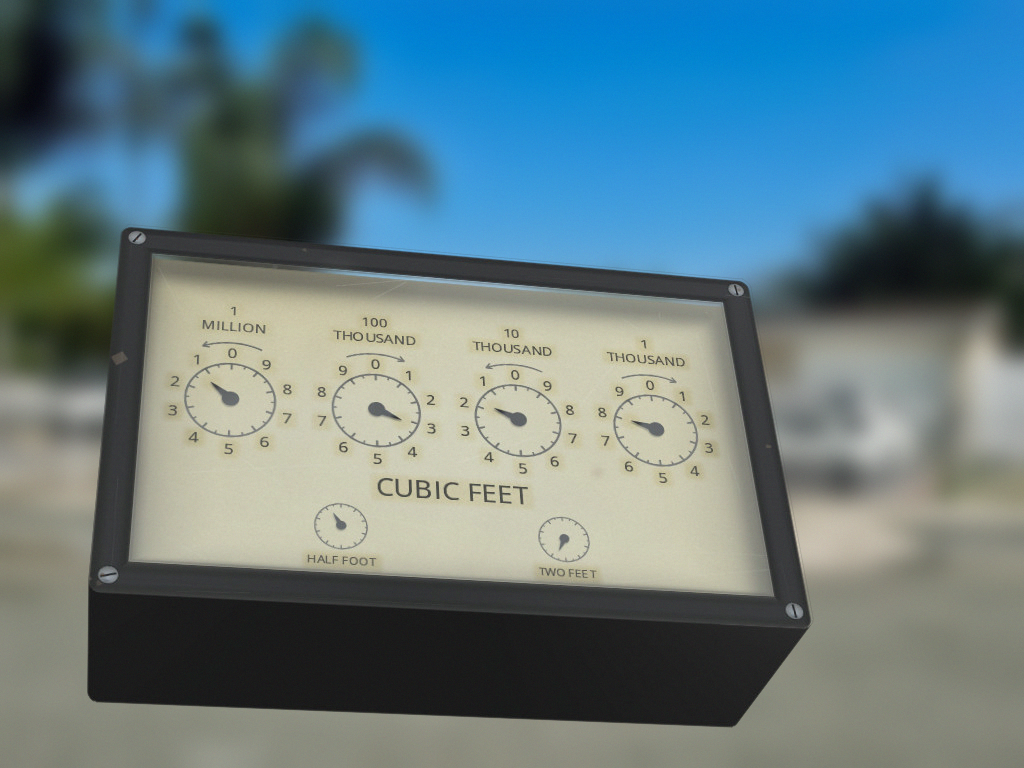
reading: 131800ft³
